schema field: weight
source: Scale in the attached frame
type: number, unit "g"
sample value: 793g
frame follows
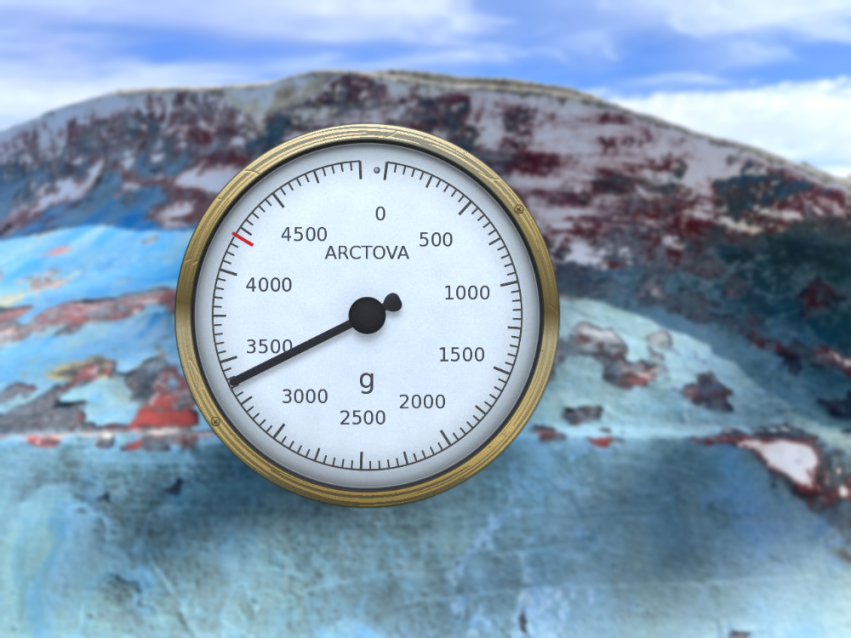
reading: 3375g
